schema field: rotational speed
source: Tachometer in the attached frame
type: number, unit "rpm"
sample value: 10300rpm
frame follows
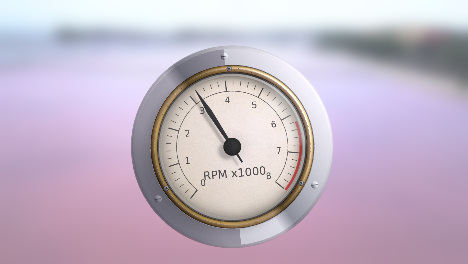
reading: 3200rpm
